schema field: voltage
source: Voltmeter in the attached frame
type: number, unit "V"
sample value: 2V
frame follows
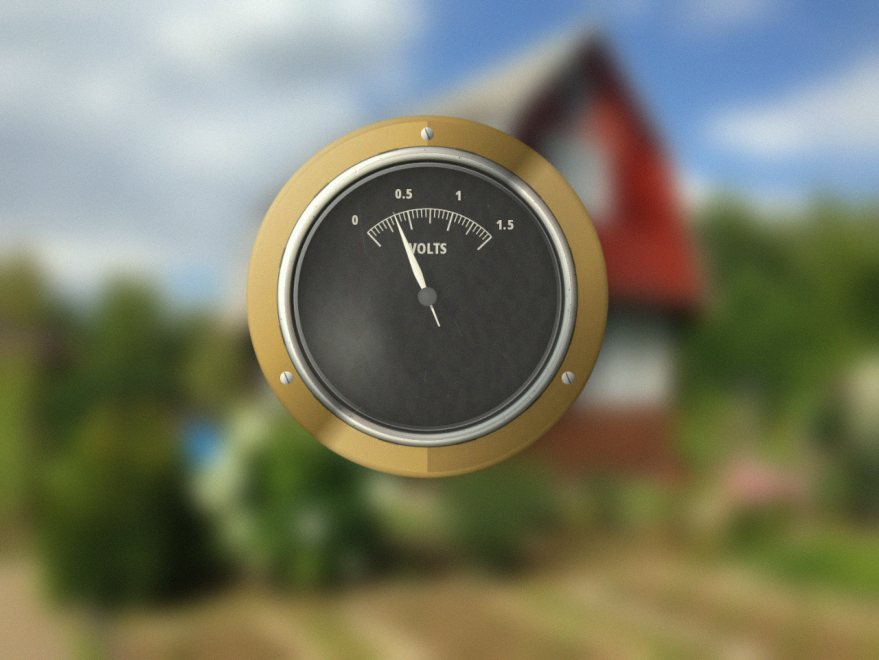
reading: 0.35V
